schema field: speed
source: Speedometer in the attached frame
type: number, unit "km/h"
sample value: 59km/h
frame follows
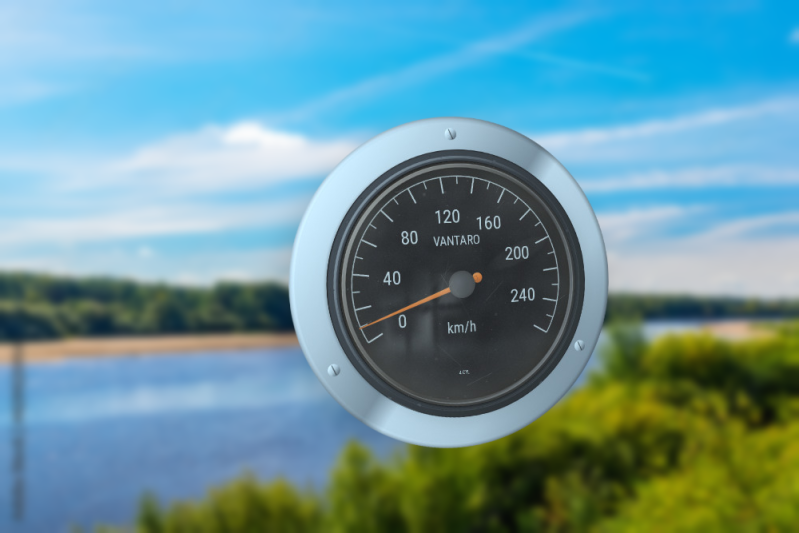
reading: 10km/h
